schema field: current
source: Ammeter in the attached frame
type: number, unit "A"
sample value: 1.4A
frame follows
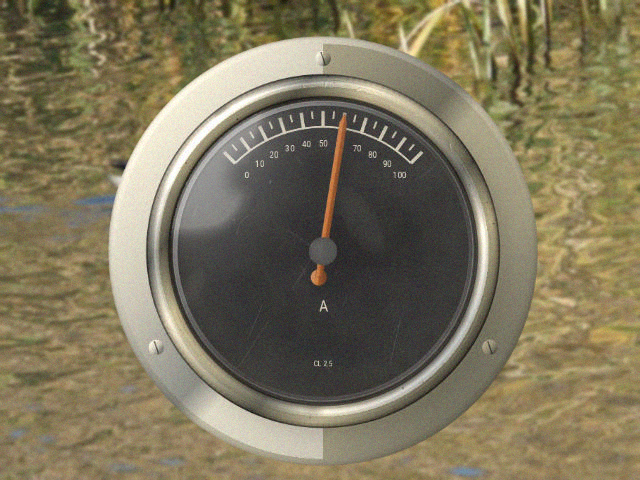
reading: 60A
